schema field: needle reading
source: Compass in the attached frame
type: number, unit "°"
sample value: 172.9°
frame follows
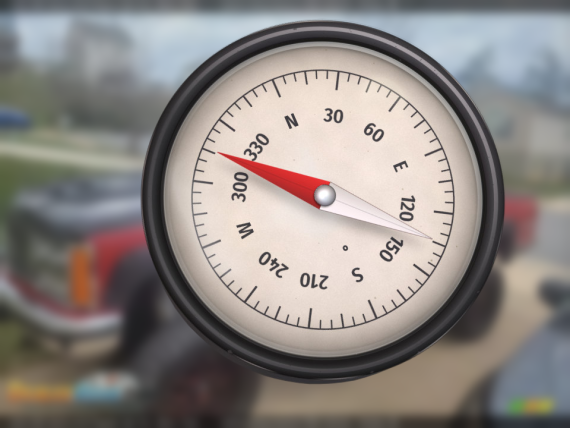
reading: 315°
